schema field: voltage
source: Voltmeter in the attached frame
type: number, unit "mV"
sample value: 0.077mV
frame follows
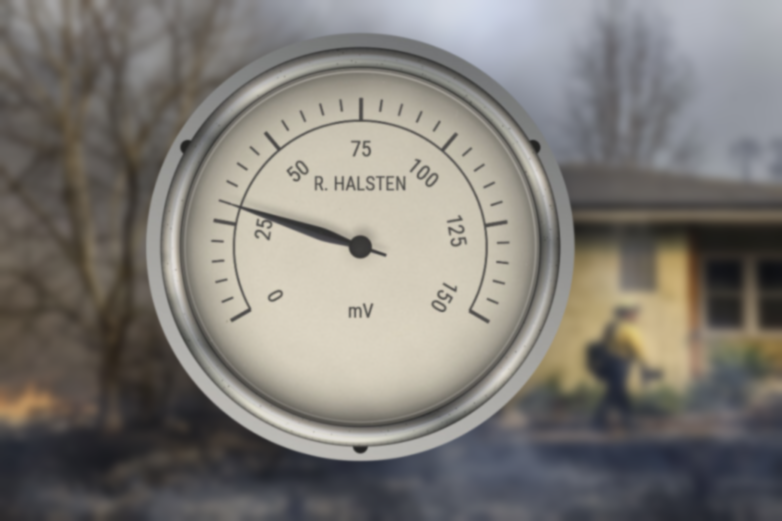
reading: 30mV
